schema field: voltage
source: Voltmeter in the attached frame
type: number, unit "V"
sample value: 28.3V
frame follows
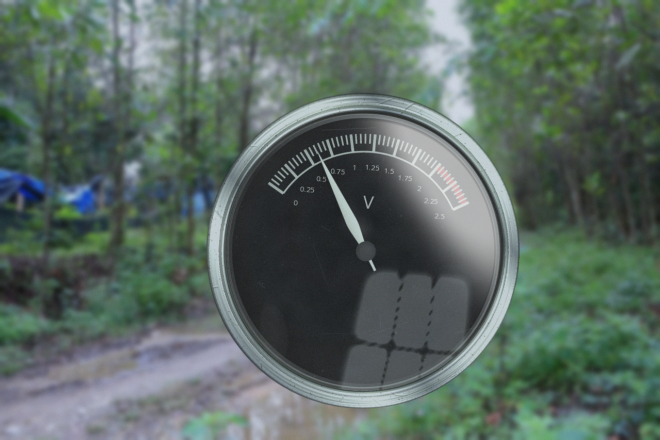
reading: 0.6V
